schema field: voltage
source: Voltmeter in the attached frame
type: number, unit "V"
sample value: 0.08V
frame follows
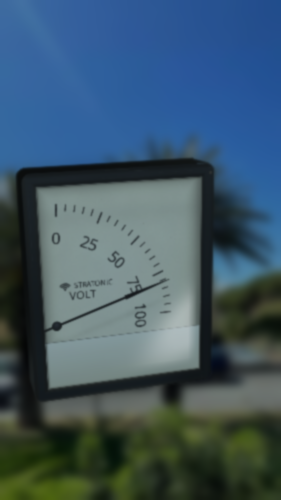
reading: 80V
